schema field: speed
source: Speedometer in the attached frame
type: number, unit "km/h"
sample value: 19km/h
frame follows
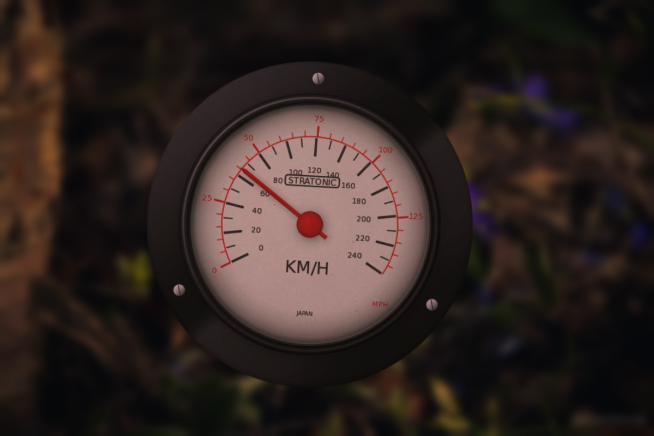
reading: 65km/h
